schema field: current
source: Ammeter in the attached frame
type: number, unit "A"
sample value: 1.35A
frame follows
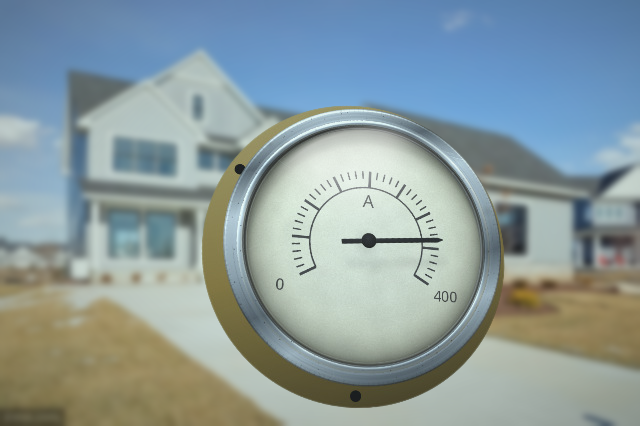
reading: 340A
